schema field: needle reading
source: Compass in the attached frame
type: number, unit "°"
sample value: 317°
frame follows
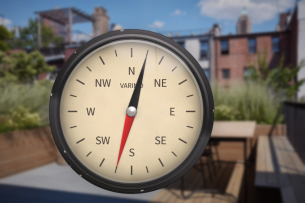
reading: 195°
